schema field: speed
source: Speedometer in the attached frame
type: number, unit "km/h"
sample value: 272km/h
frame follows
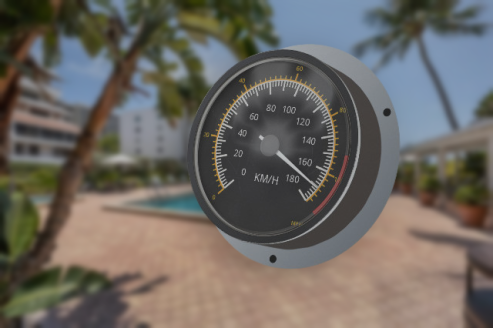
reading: 170km/h
